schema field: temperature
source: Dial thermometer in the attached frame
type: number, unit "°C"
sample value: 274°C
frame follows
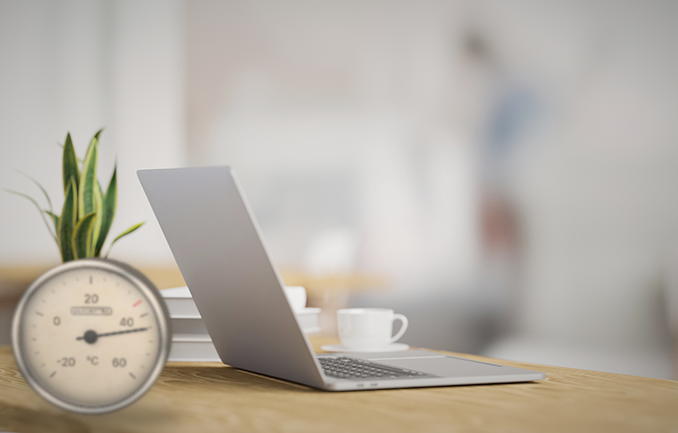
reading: 44°C
